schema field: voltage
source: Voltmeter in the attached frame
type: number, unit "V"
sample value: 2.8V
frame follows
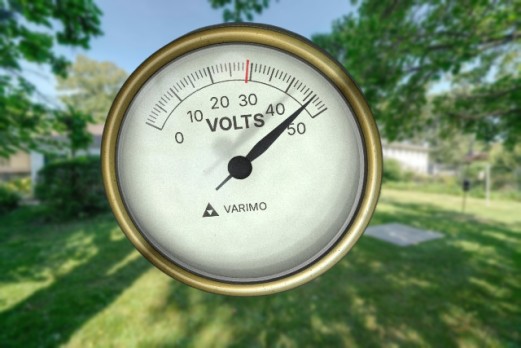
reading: 46V
